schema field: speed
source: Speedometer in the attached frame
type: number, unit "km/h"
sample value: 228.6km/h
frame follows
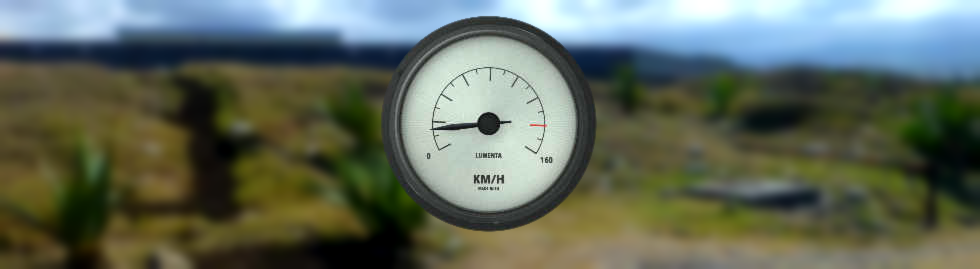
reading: 15km/h
